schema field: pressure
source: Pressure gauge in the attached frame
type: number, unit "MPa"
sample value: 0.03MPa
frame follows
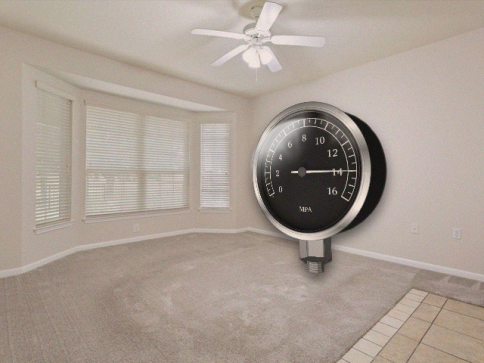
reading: 14MPa
